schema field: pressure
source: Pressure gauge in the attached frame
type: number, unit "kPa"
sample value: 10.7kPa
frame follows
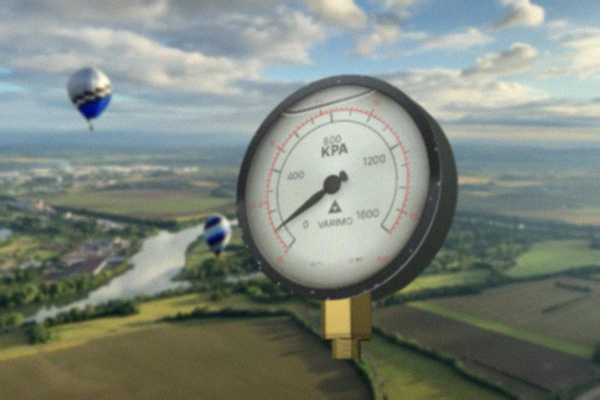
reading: 100kPa
